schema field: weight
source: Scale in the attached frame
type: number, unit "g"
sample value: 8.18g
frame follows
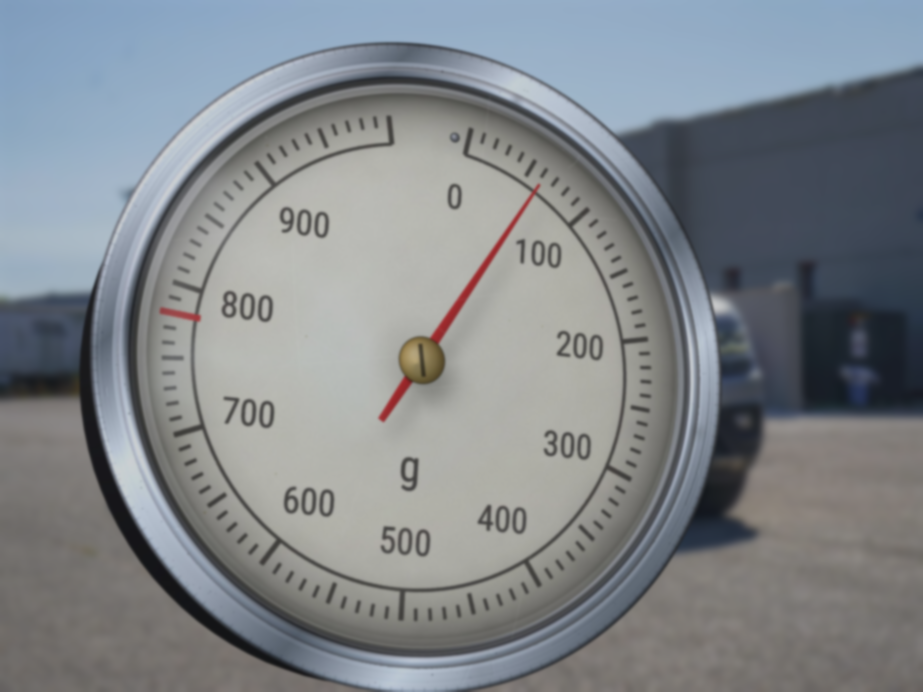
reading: 60g
